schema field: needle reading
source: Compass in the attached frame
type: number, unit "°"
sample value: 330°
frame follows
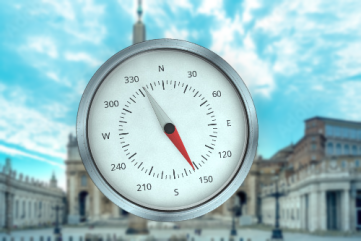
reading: 155°
